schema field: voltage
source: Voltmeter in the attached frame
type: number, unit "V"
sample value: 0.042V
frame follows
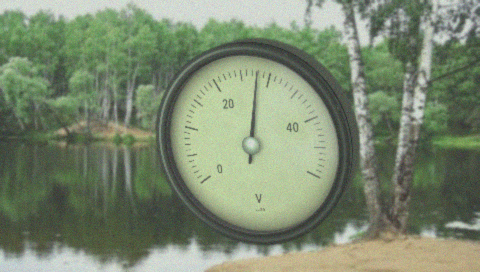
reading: 28V
